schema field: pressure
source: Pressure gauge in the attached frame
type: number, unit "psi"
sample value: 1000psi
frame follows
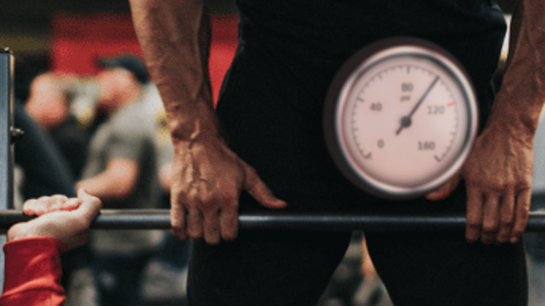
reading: 100psi
